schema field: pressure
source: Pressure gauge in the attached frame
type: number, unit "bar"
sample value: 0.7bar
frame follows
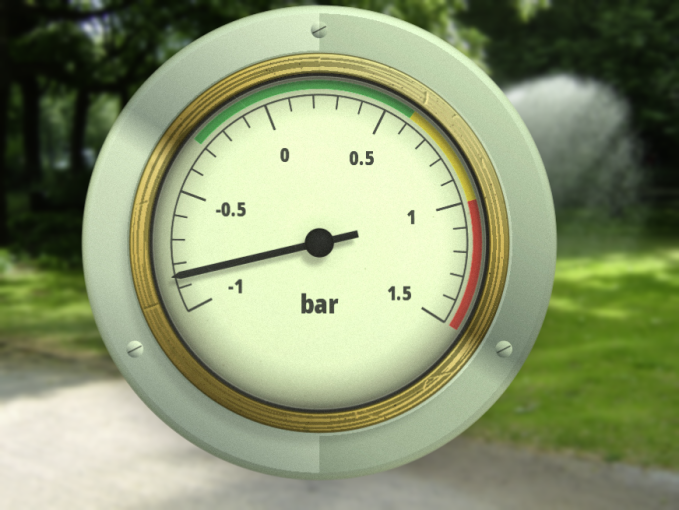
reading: -0.85bar
